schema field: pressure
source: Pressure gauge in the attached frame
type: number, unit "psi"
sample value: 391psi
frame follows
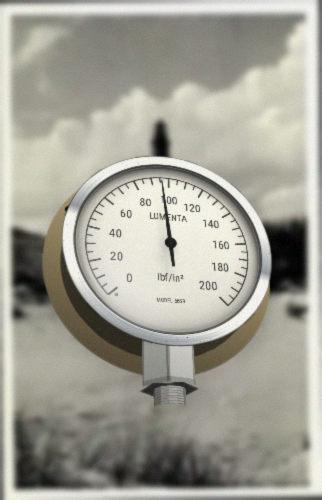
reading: 95psi
